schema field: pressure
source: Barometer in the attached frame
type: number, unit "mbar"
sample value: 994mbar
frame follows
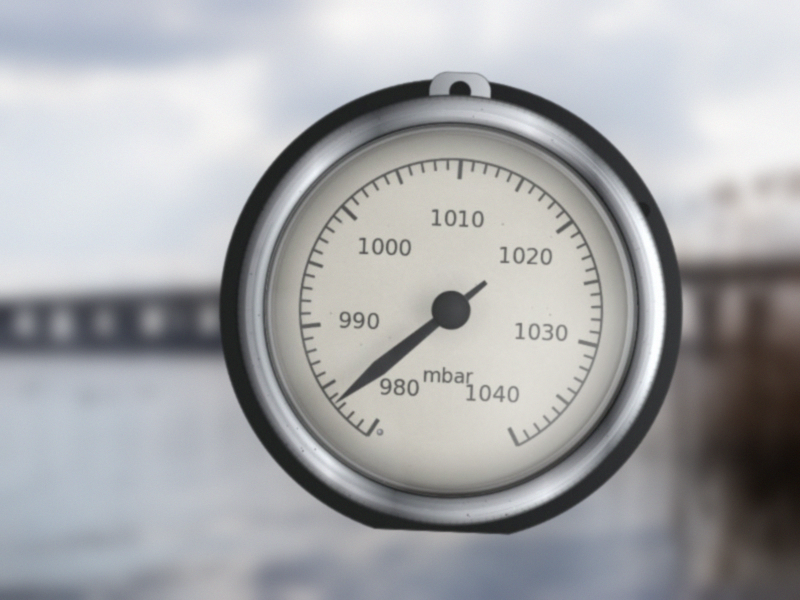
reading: 983.5mbar
